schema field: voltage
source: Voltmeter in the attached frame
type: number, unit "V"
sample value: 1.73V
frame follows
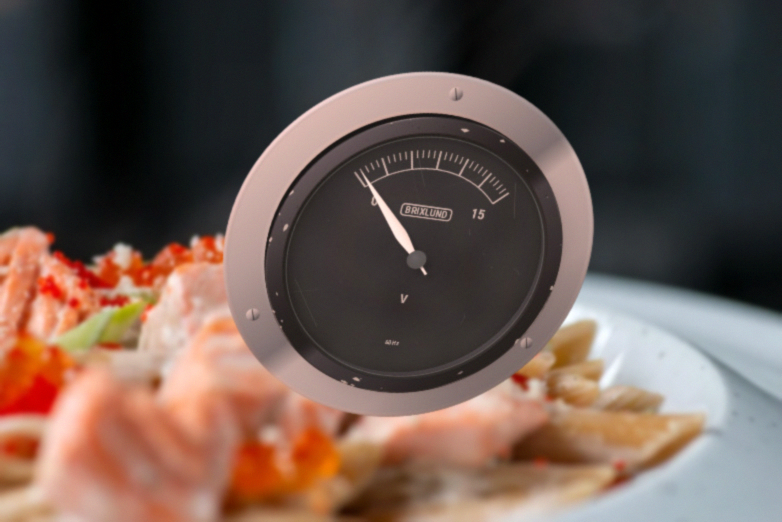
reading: 0.5V
